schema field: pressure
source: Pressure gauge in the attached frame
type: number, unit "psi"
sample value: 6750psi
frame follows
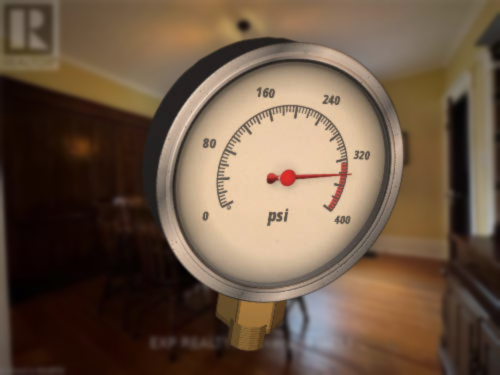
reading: 340psi
